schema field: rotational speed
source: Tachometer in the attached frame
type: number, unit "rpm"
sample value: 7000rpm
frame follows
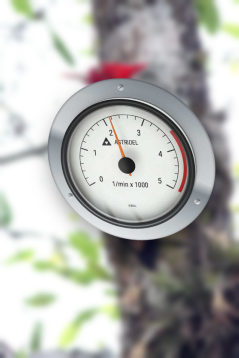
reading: 2200rpm
